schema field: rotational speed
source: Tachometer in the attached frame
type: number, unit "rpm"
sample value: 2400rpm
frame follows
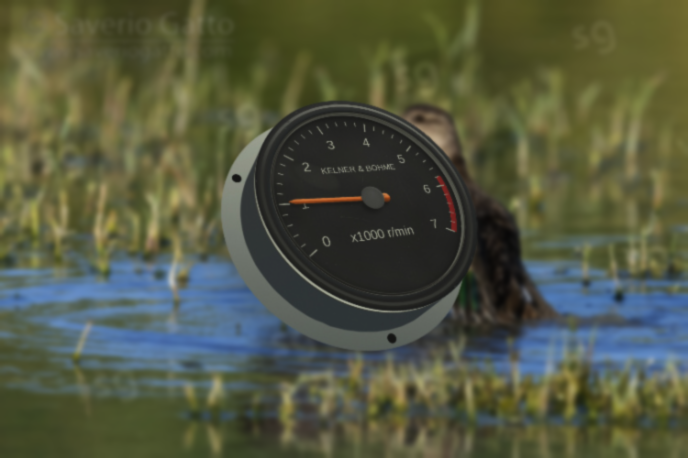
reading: 1000rpm
